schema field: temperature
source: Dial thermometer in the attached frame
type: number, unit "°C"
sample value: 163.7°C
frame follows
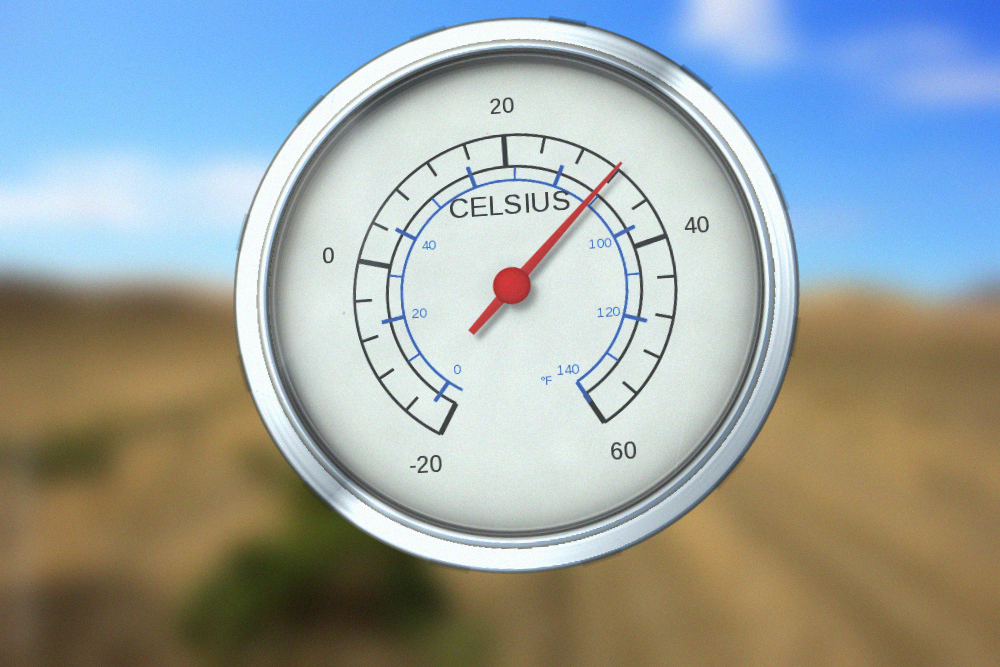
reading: 32°C
